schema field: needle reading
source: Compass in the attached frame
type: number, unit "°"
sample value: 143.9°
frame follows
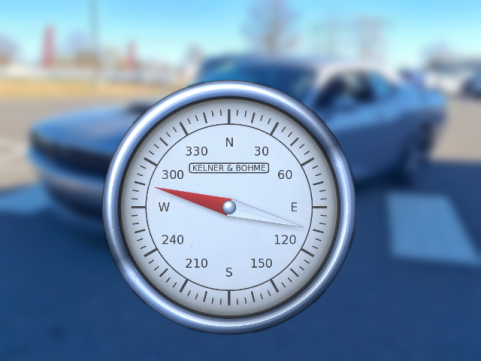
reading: 285°
